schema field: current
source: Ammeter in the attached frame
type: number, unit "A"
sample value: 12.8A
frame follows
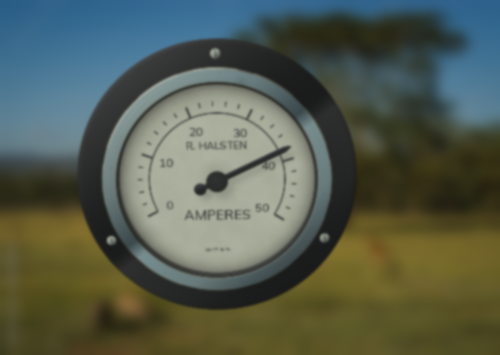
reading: 38A
